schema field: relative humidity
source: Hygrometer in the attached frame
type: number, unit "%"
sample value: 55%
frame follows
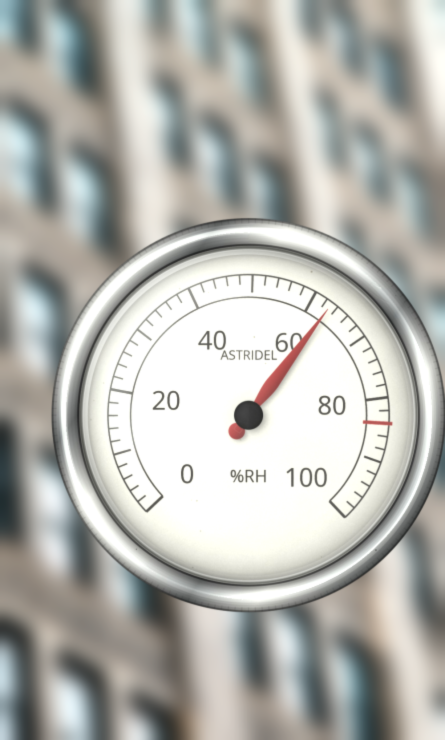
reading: 63%
